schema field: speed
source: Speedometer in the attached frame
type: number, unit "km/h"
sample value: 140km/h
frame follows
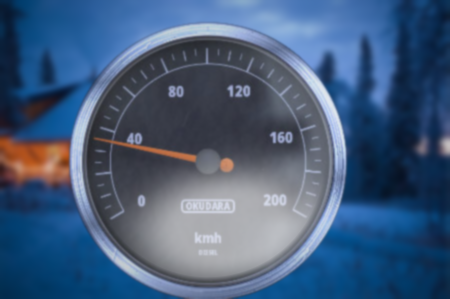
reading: 35km/h
